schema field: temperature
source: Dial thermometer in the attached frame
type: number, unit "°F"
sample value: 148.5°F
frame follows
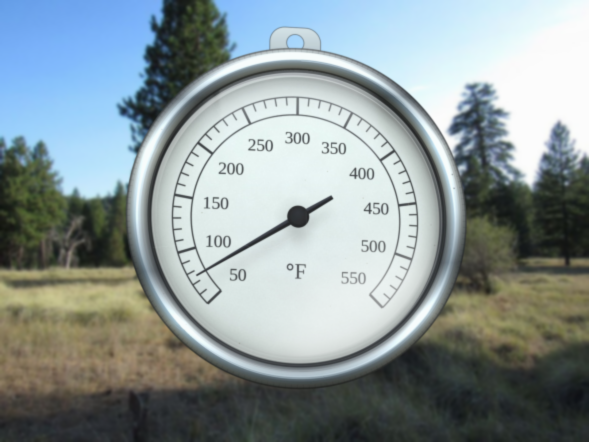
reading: 75°F
